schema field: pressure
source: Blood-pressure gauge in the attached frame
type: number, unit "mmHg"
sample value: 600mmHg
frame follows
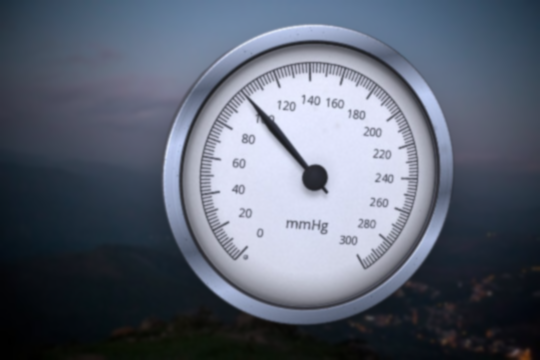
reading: 100mmHg
